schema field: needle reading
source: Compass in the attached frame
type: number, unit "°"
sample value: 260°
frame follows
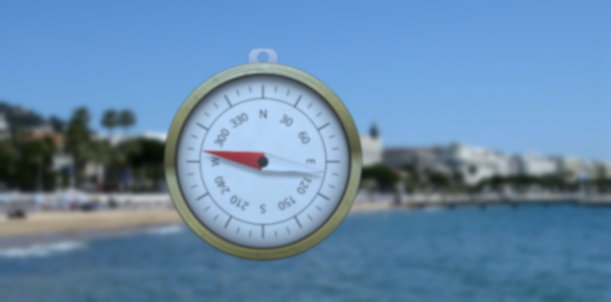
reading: 280°
